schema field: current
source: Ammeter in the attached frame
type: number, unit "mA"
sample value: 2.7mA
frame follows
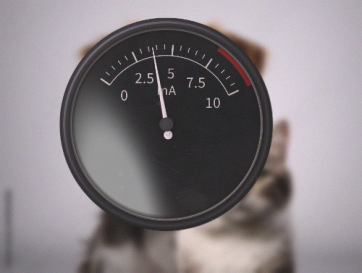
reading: 3.75mA
